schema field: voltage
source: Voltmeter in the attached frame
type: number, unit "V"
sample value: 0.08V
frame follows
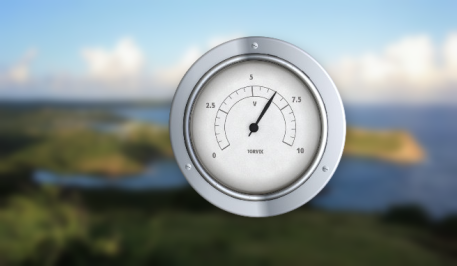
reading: 6.5V
